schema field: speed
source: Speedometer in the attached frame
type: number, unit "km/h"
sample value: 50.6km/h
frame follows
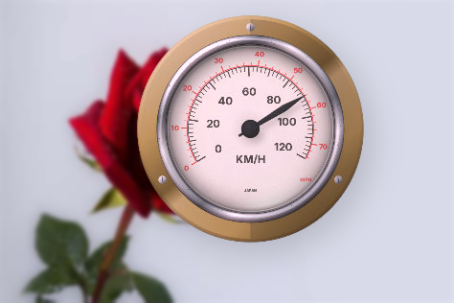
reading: 90km/h
